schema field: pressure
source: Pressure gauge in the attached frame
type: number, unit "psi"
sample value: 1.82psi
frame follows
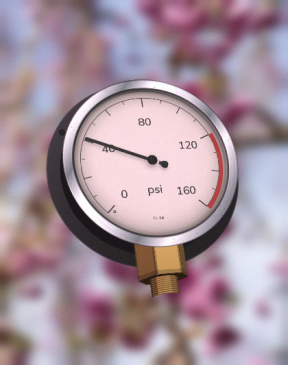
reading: 40psi
